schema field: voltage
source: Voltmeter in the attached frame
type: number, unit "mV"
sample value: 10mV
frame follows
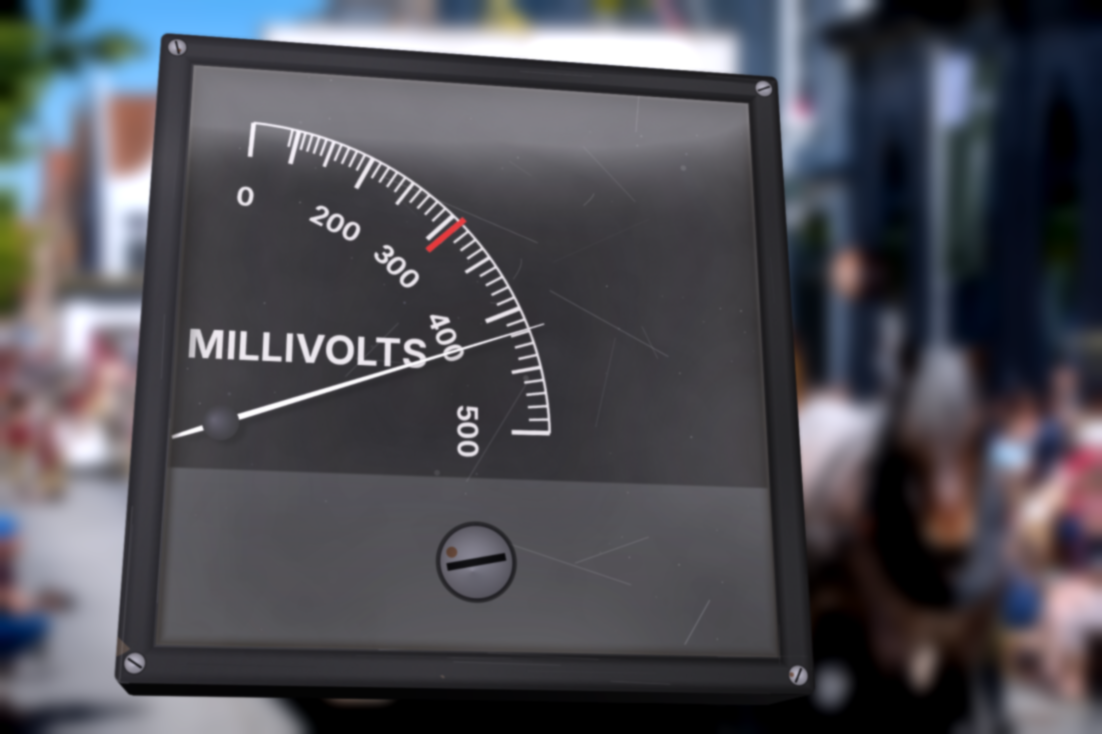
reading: 420mV
